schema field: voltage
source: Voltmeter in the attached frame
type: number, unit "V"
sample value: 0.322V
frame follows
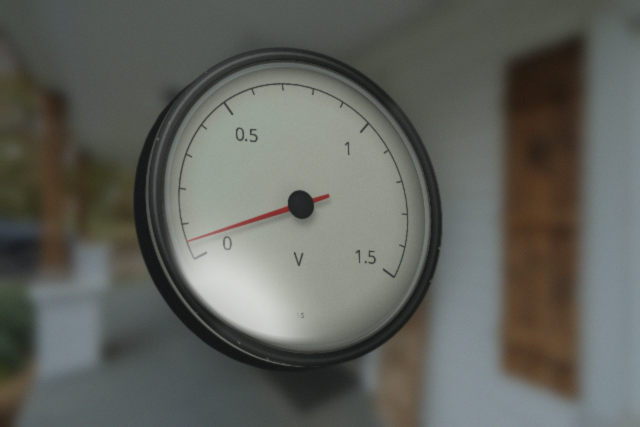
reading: 0.05V
